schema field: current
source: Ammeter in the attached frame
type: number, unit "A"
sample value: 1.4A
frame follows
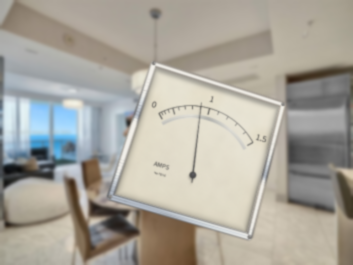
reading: 0.9A
